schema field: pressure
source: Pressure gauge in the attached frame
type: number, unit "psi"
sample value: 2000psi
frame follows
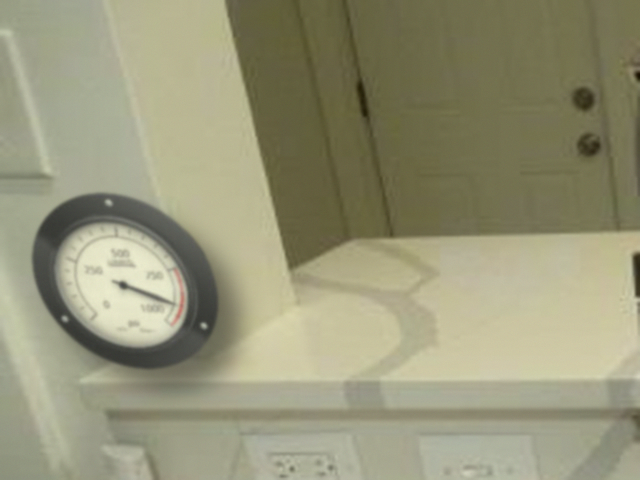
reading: 900psi
